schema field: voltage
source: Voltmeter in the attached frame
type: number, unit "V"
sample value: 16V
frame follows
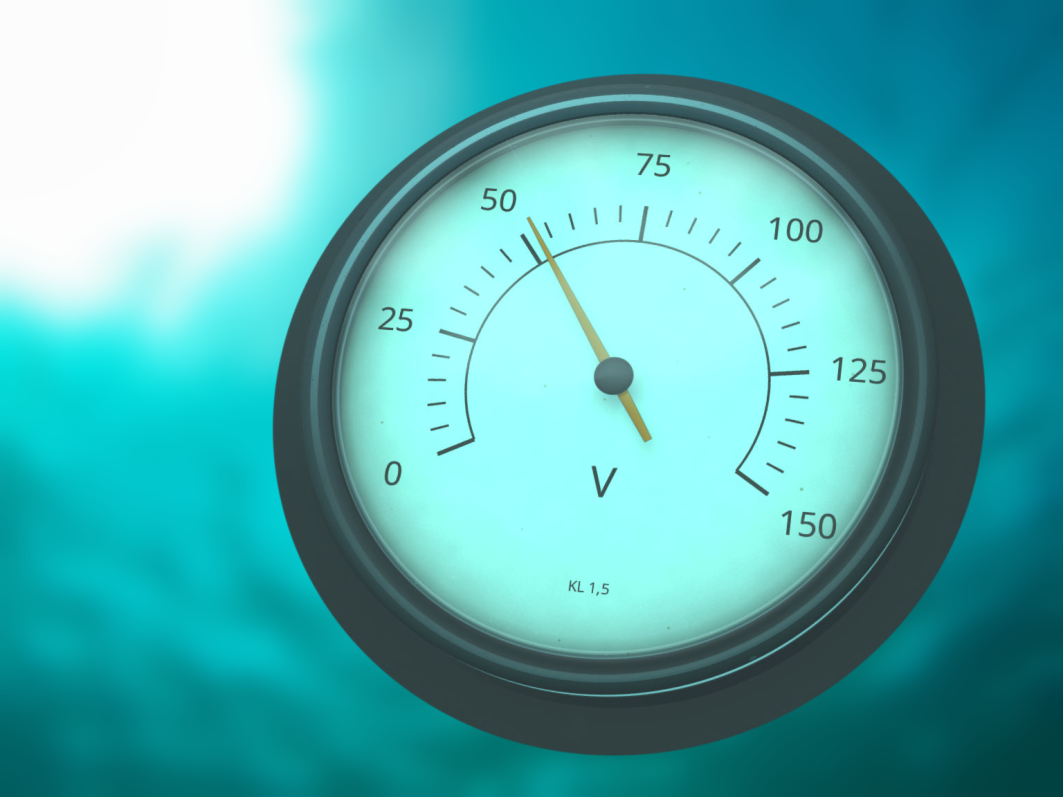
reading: 52.5V
